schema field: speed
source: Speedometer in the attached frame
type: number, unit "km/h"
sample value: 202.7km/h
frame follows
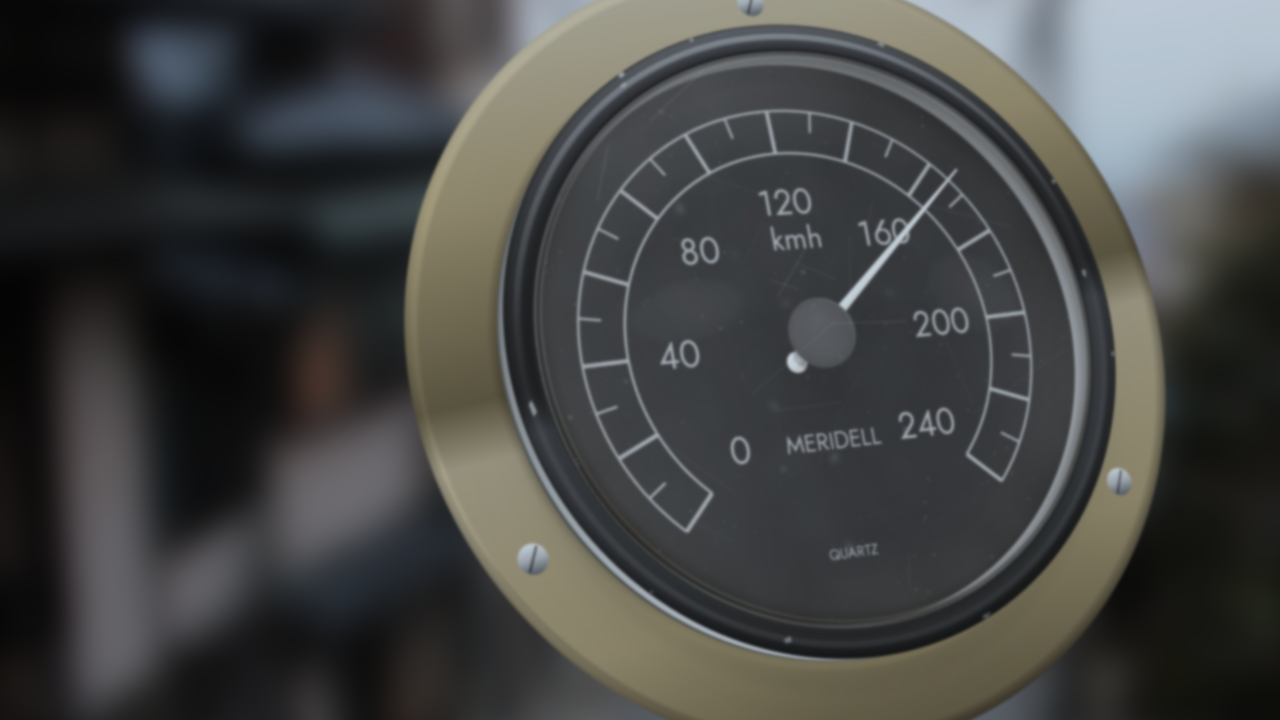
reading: 165km/h
